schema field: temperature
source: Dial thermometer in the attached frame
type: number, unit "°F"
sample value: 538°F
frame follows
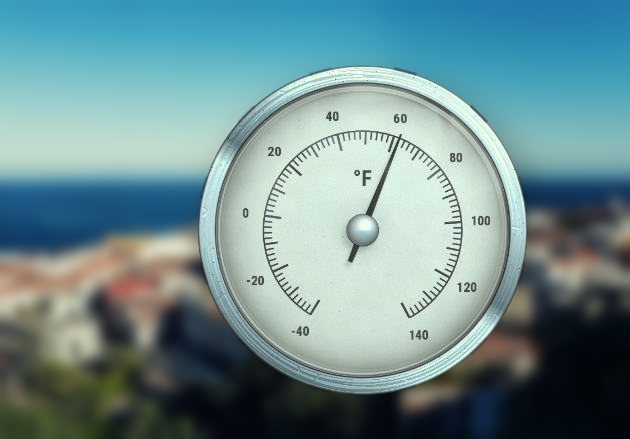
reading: 62°F
